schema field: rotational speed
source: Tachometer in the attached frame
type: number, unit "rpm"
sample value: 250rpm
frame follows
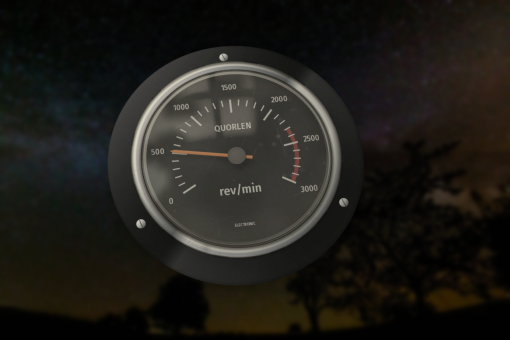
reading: 500rpm
